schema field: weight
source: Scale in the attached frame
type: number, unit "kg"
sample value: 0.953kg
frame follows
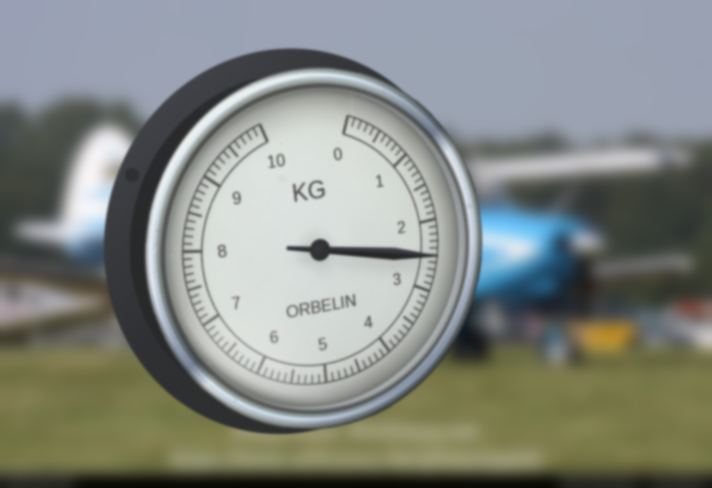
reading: 2.5kg
